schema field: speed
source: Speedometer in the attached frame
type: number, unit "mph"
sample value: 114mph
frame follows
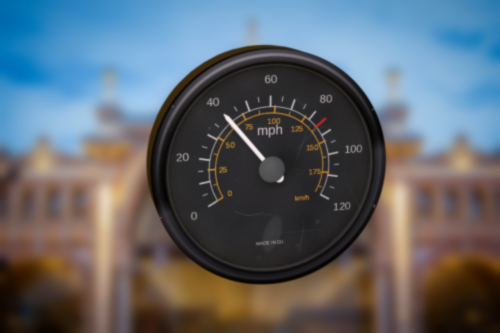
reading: 40mph
